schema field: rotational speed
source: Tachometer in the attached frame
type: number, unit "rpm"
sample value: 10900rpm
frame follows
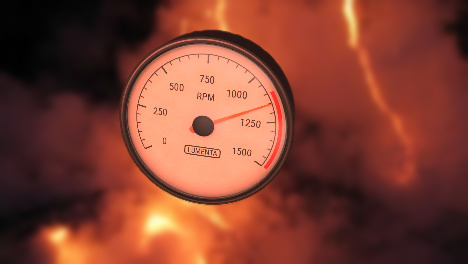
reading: 1150rpm
